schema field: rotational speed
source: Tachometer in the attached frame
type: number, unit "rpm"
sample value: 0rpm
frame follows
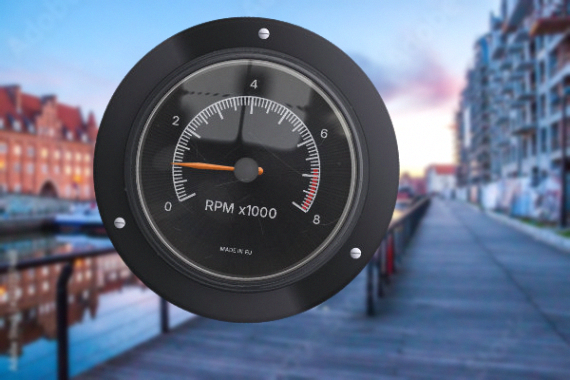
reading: 1000rpm
